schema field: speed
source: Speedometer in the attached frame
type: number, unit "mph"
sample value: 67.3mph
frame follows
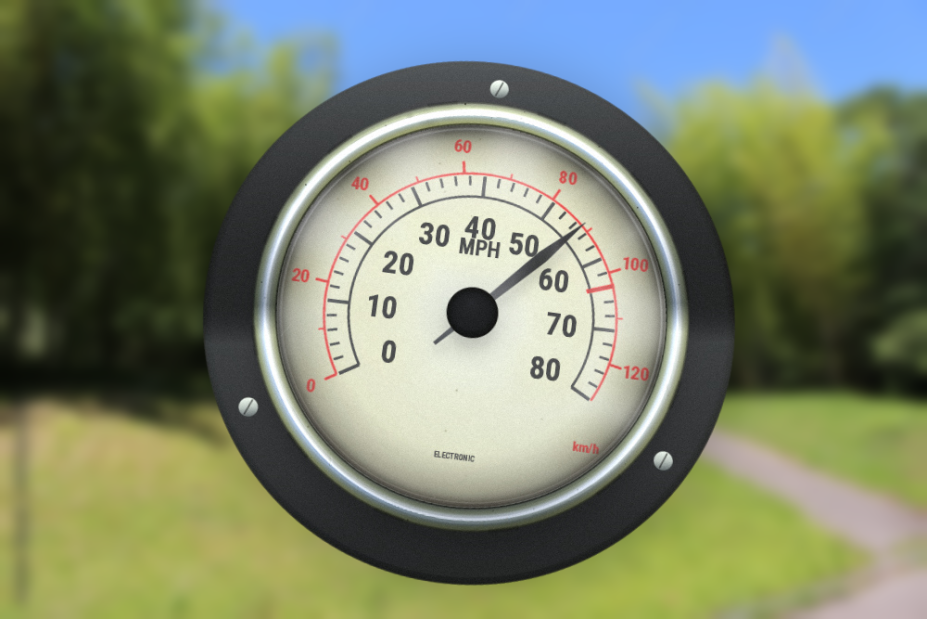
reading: 55mph
